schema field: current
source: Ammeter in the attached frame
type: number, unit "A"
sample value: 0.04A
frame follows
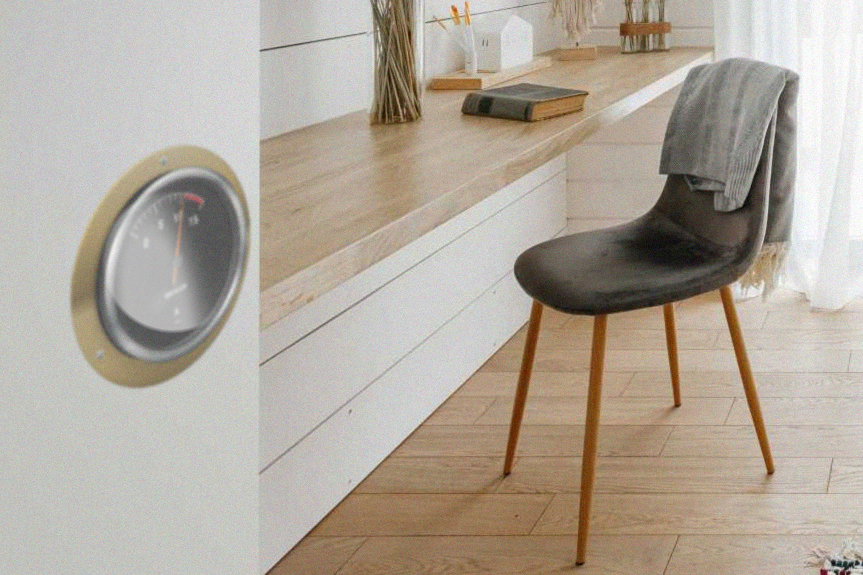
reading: 10A
